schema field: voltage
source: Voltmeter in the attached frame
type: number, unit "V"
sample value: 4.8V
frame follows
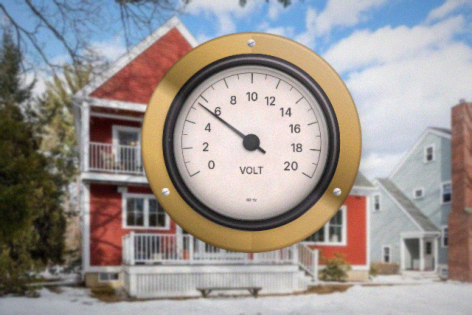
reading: 5.5V
